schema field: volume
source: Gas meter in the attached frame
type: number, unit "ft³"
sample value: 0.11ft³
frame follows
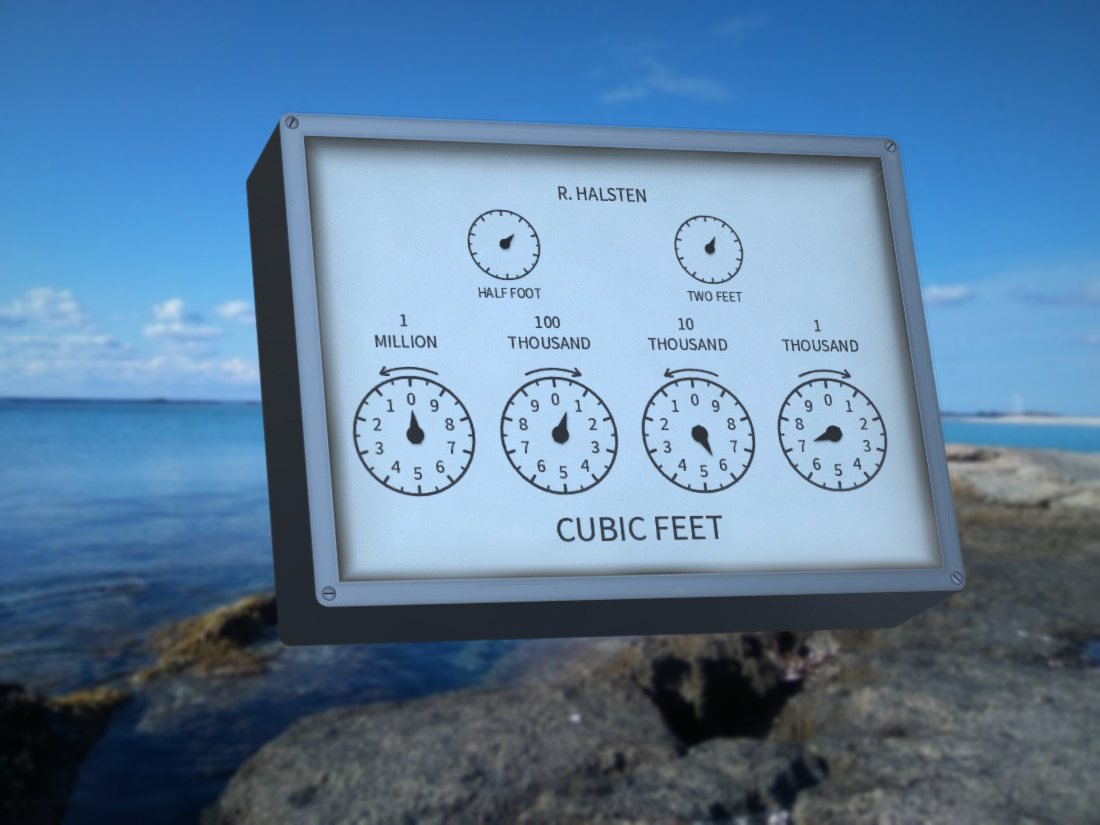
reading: 5700ft³
